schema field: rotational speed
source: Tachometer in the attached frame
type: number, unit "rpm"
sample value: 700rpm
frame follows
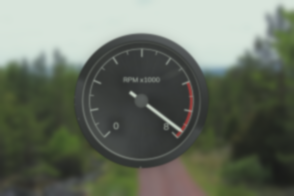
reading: 7750rpm
